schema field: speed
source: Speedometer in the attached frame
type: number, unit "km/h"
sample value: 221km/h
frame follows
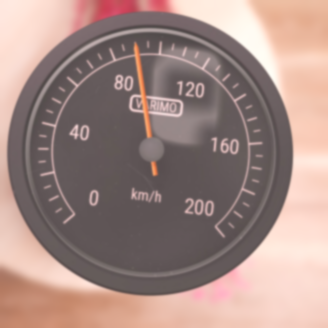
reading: 90km/h
